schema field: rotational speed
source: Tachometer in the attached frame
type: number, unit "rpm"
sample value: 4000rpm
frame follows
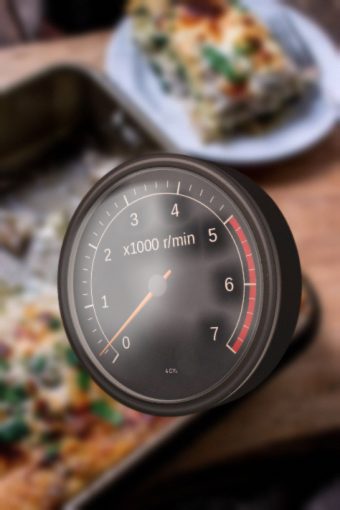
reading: 200rpm
